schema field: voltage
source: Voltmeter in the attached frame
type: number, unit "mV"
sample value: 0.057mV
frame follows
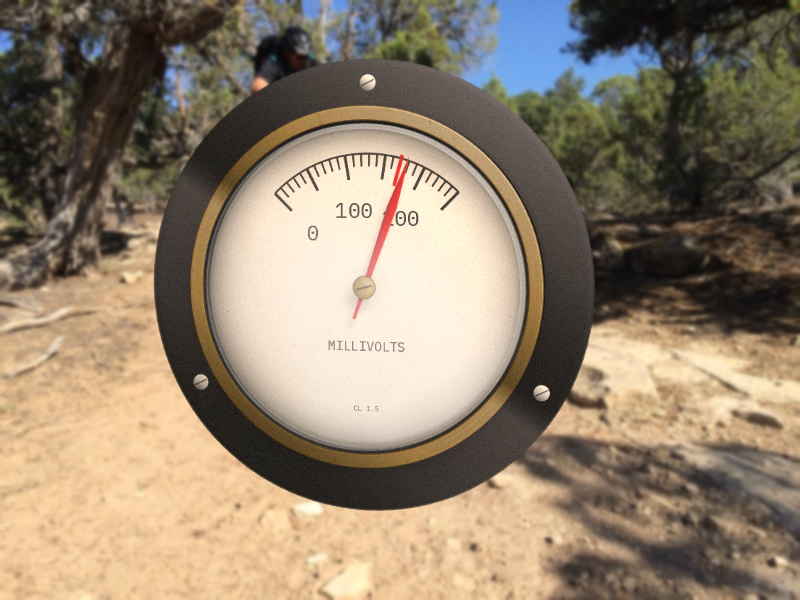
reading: 180mV
